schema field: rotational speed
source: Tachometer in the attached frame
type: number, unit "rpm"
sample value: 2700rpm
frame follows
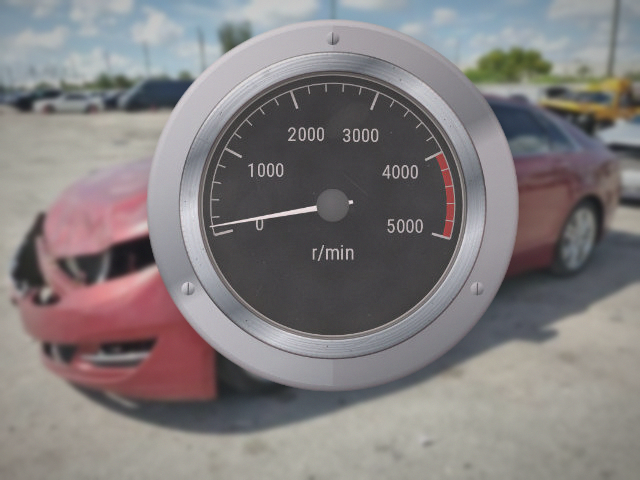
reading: 100rpm
